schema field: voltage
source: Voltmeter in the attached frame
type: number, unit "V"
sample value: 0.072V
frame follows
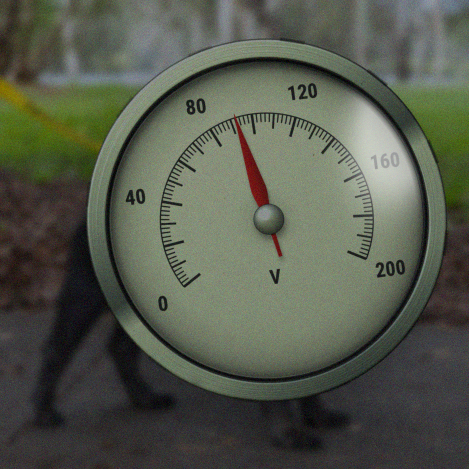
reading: 92V
